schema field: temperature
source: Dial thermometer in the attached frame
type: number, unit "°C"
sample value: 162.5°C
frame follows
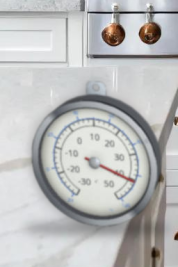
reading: 40°C
